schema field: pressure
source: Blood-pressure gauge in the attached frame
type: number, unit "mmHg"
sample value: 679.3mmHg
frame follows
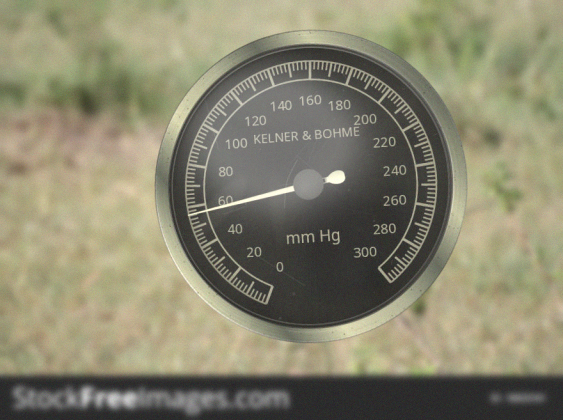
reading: 56mmHg
